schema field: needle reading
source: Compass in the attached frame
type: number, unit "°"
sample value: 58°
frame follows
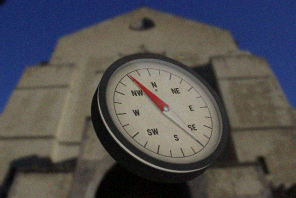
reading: 330°
